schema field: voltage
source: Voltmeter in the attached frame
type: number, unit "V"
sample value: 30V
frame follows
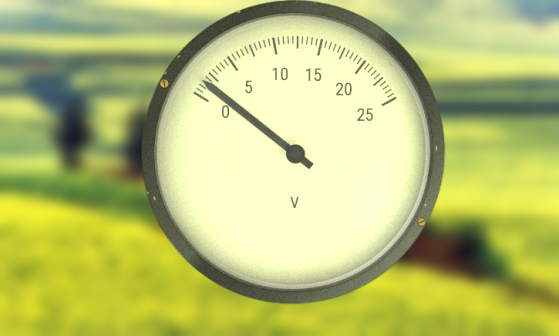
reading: 1.5V
